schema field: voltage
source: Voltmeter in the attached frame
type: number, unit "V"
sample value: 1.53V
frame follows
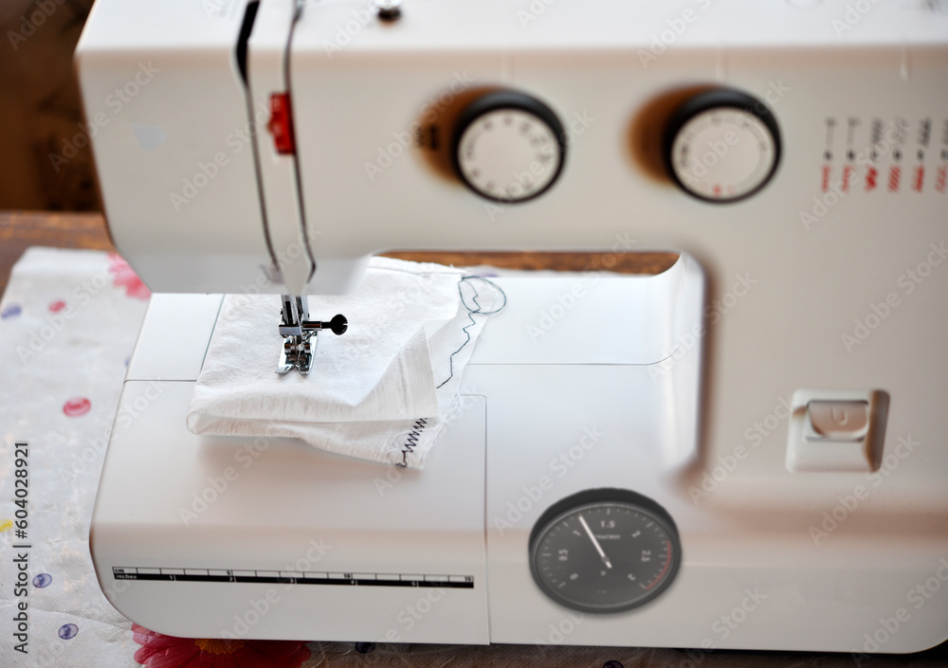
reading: 1.2V
